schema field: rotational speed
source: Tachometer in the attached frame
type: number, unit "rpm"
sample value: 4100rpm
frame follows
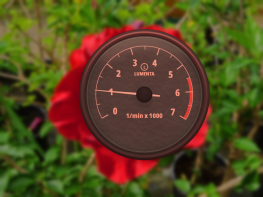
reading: 1000rpm
